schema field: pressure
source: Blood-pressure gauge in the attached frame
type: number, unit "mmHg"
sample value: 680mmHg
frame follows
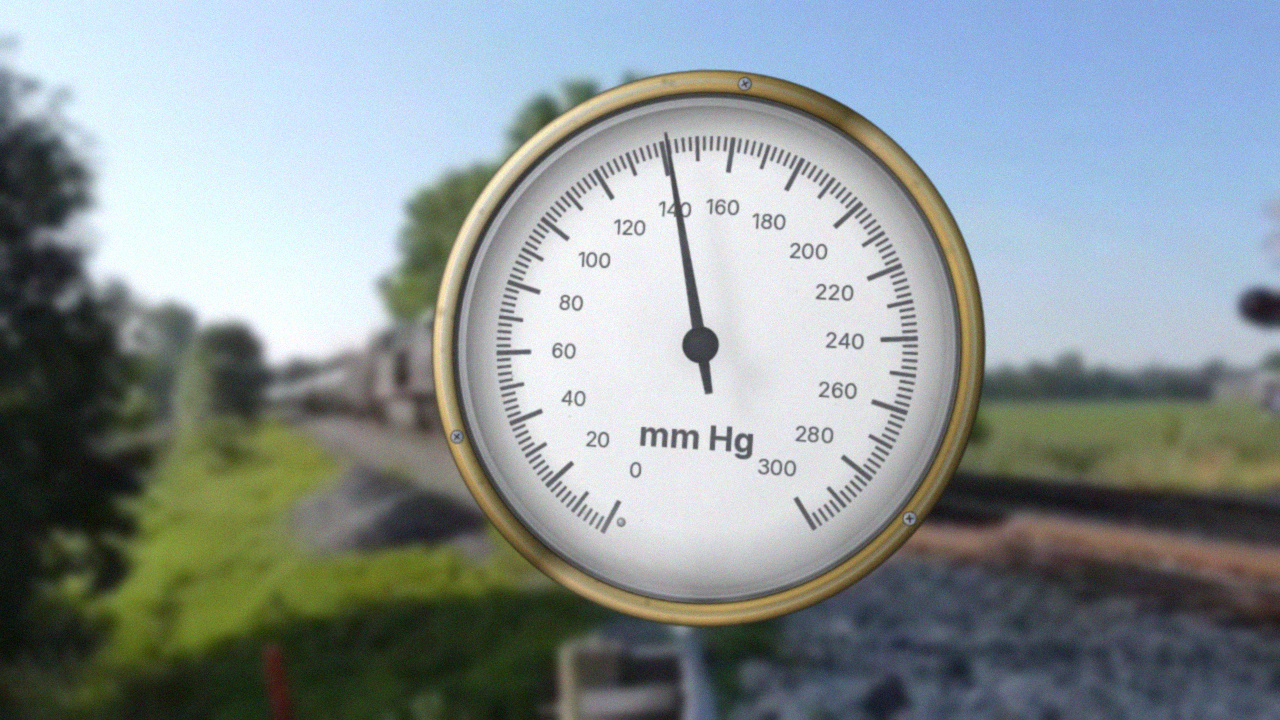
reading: 142mmHg
